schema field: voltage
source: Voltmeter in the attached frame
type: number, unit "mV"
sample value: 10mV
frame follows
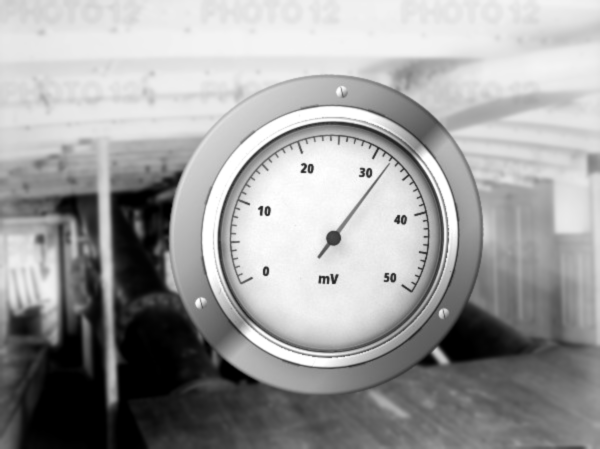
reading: 32mV
